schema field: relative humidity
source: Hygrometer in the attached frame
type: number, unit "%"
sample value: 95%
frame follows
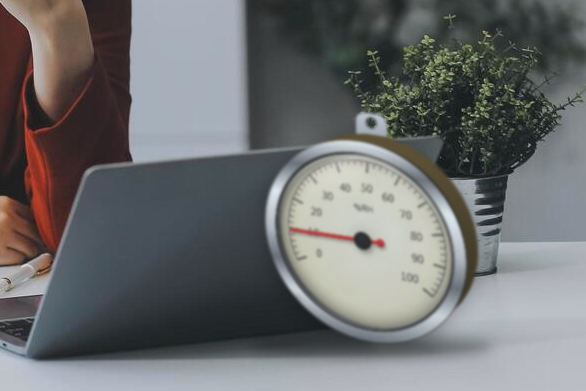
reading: 10%
